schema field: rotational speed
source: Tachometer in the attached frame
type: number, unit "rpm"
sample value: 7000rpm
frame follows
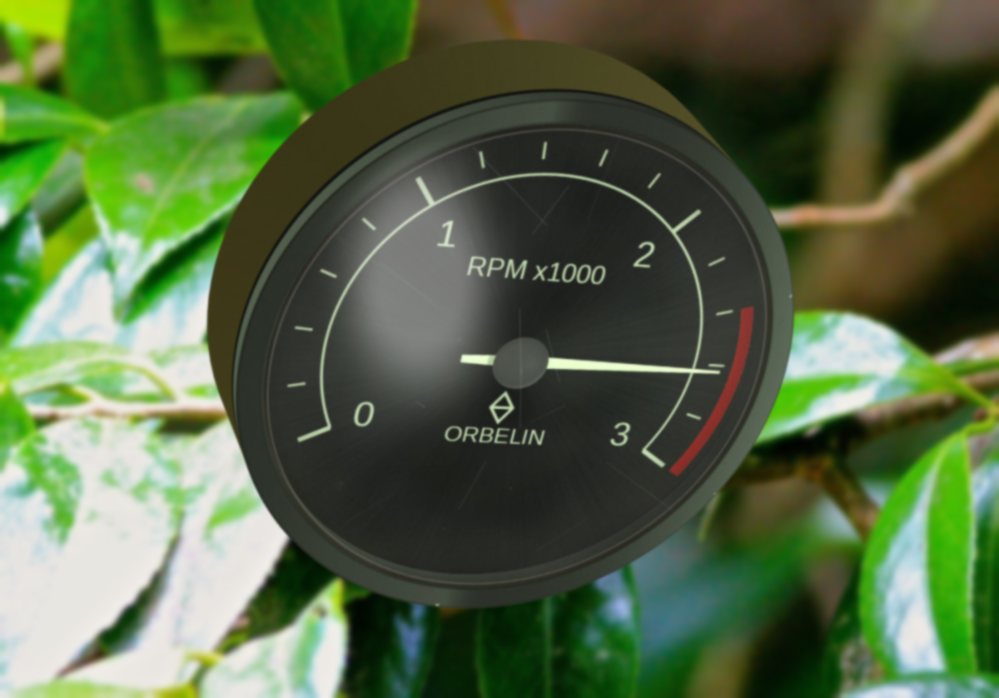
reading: 2600rpm
